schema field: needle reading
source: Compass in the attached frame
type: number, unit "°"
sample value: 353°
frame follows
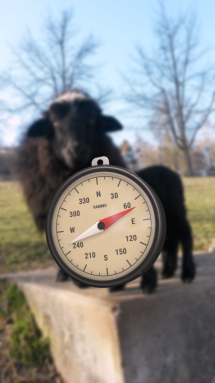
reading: 70°
